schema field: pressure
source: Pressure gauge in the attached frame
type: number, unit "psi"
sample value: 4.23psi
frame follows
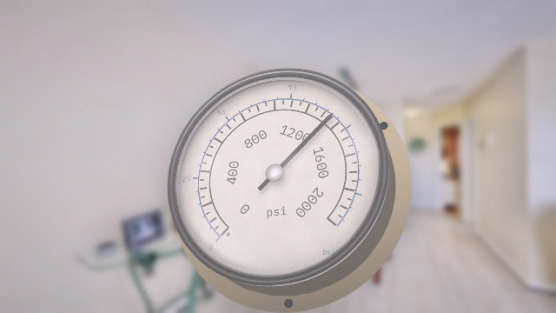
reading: 1350psi
